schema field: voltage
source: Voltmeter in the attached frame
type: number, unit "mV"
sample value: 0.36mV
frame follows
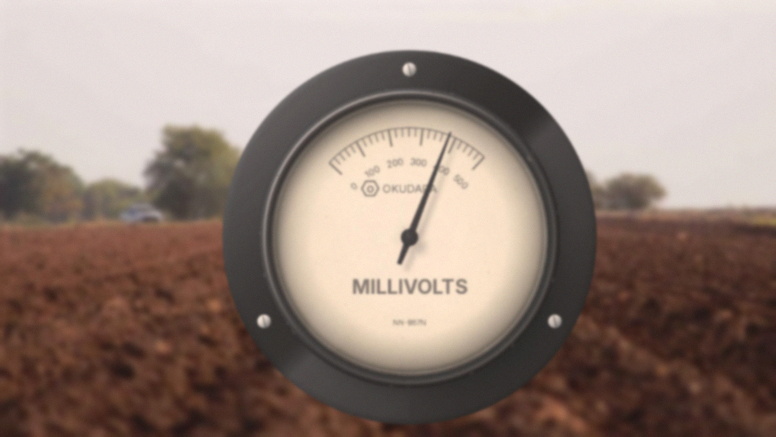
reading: 380mV
